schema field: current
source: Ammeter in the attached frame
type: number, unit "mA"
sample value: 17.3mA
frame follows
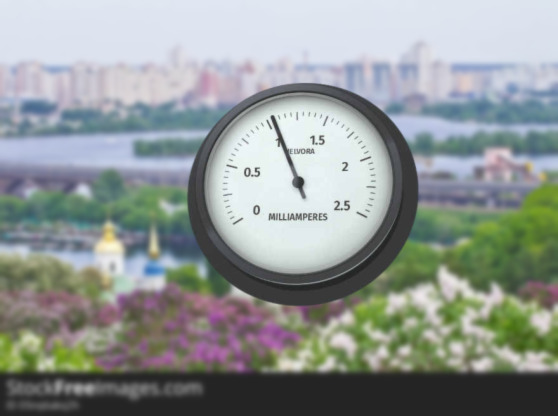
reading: 1.05mA
